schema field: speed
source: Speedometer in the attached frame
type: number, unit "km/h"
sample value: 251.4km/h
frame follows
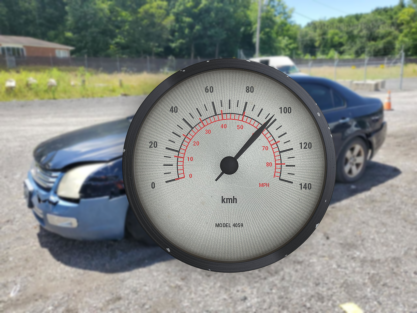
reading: 97.5km/h
